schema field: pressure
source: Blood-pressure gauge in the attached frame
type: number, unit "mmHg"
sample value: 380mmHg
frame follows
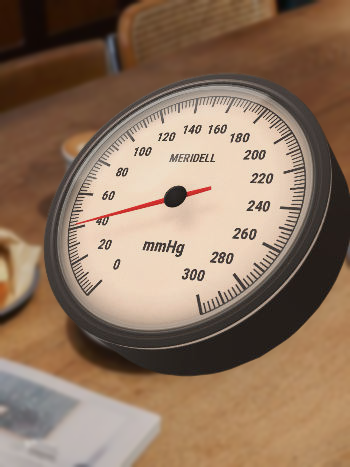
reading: 40mmHg
